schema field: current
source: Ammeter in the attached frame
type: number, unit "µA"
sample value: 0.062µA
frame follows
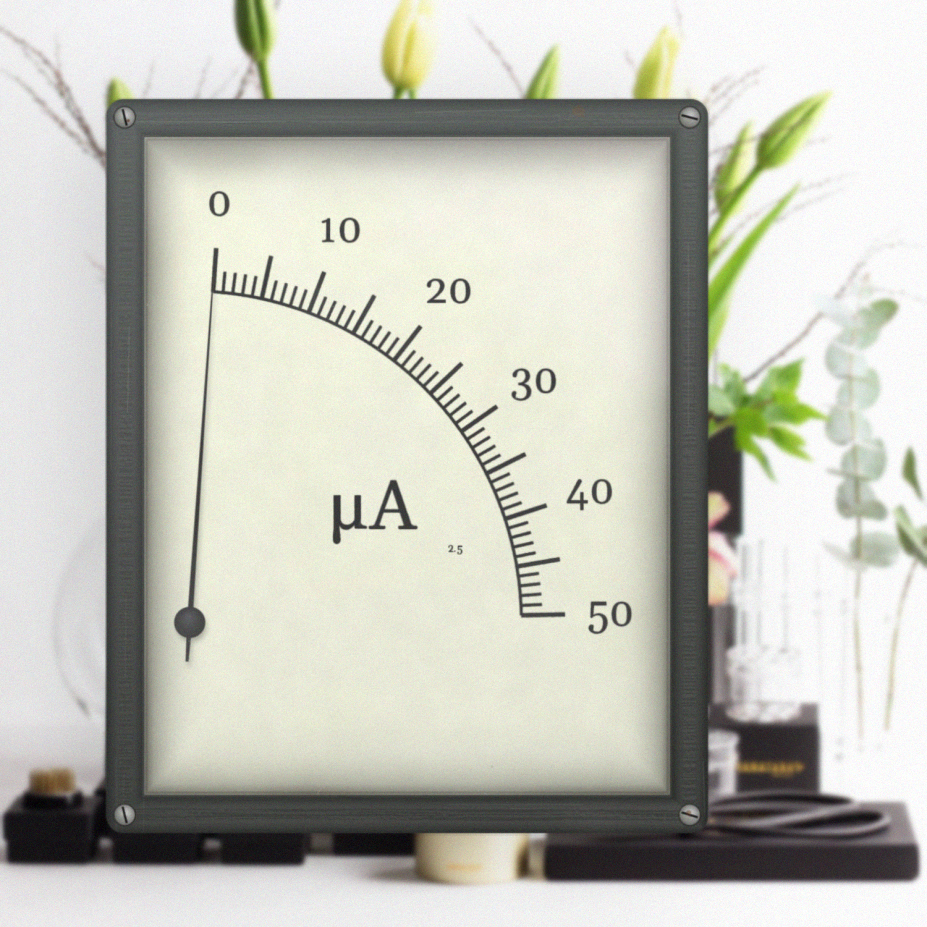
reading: 0µA
